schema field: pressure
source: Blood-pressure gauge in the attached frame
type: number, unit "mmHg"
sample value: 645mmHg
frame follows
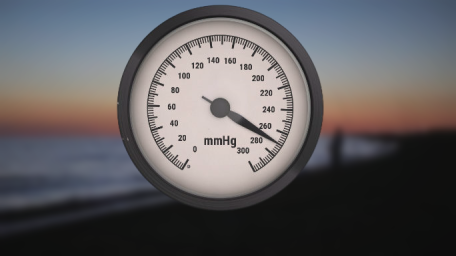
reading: 270mmHg
